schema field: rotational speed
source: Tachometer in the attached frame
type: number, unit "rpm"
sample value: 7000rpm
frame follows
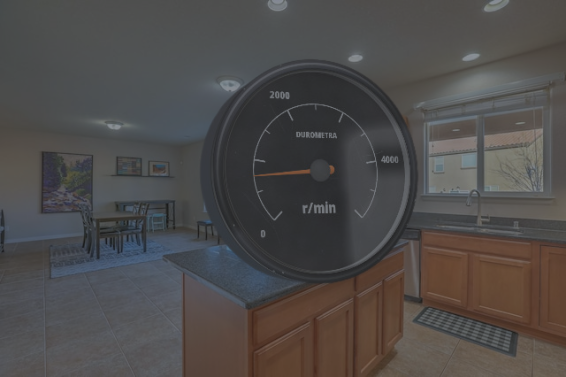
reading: 750rpm
